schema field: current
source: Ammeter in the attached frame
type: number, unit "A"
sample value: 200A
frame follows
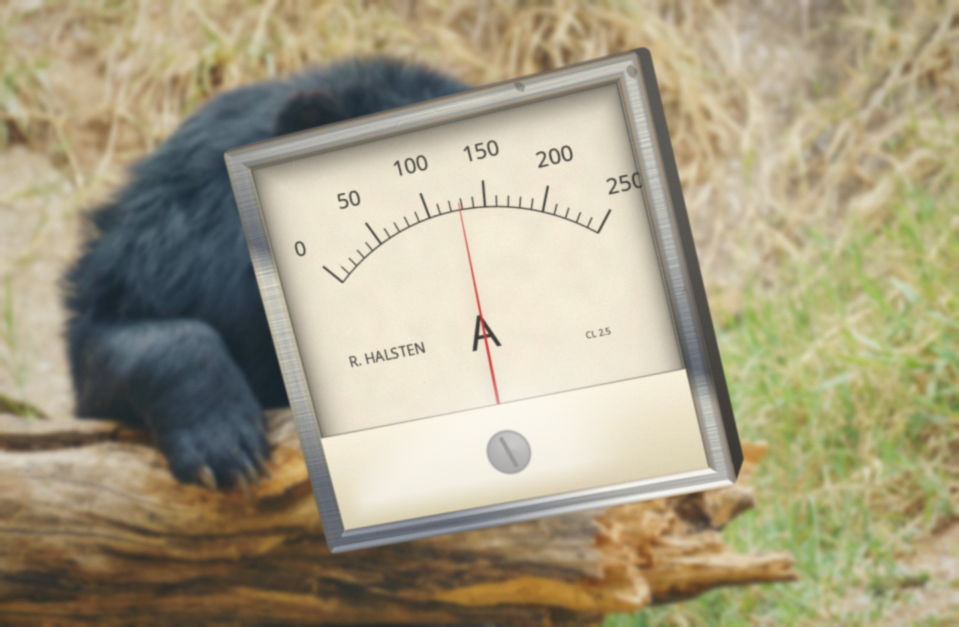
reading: 130A
